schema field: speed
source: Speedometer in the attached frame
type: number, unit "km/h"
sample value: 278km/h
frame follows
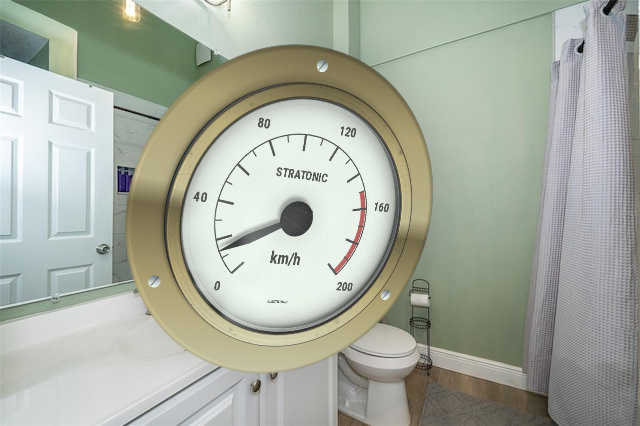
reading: 15km/h
